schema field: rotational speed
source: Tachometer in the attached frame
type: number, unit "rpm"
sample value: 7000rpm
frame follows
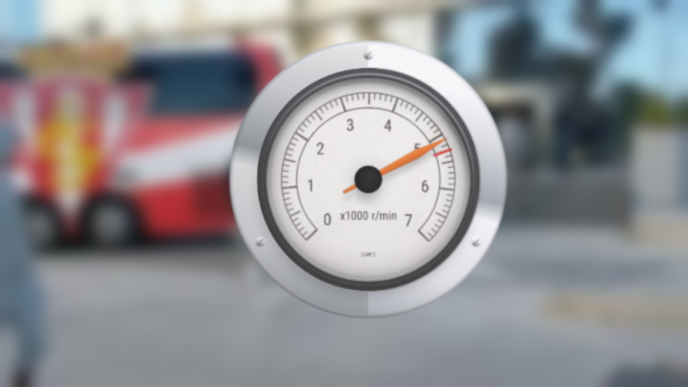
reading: 5100rpm
